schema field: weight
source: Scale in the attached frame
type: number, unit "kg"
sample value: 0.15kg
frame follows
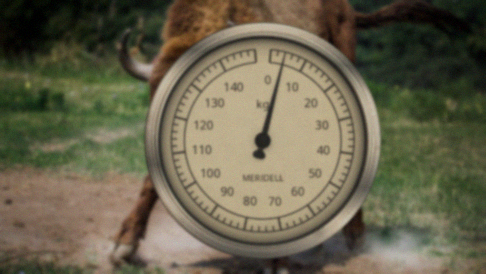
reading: 4kg
